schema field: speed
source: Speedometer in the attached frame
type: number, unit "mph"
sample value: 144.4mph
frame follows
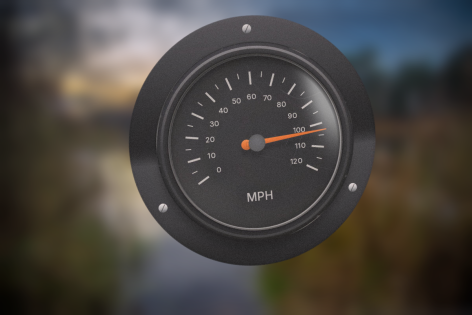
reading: 102.5mph
